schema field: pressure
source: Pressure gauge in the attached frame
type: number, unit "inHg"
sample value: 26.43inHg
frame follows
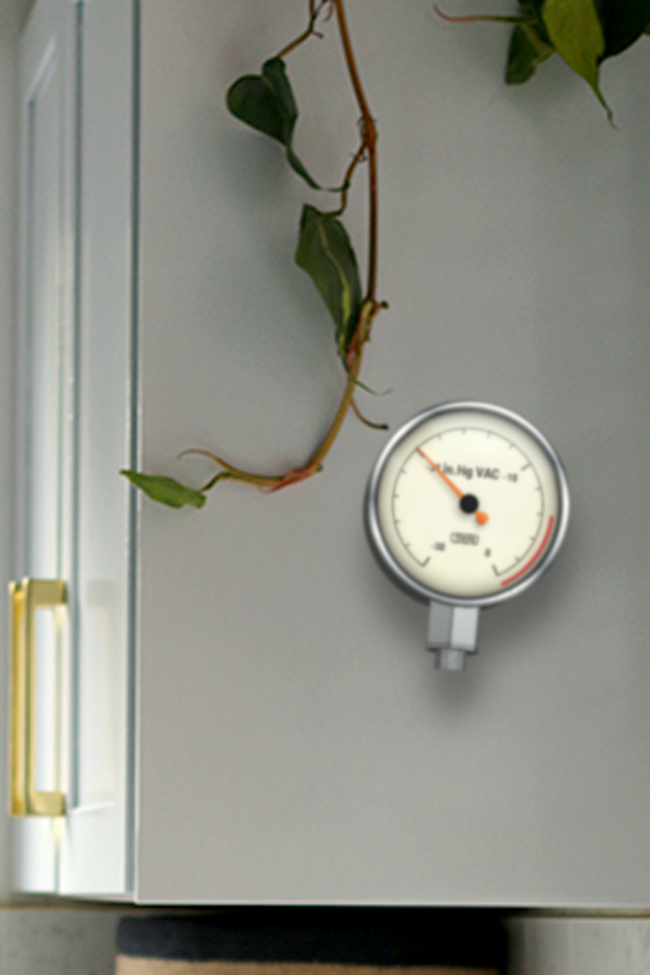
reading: -20inHg
